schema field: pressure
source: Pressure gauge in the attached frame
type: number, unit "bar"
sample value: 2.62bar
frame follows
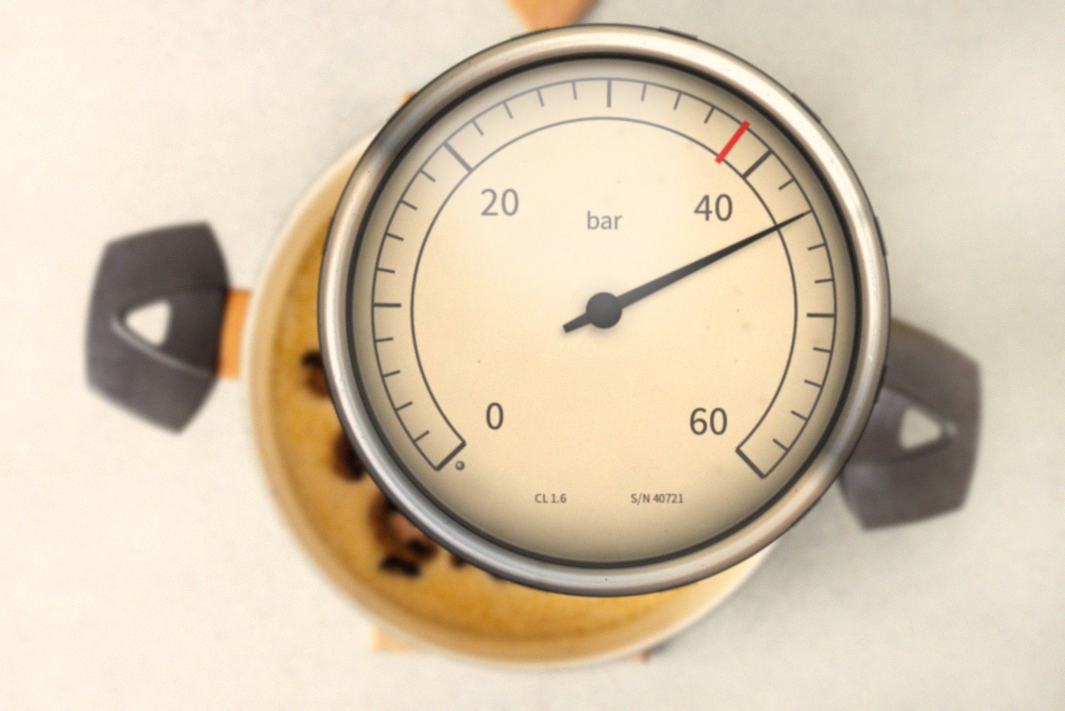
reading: 44bar
